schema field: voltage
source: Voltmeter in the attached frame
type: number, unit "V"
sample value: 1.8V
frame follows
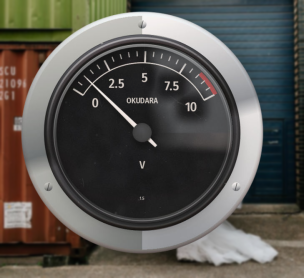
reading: 1V
